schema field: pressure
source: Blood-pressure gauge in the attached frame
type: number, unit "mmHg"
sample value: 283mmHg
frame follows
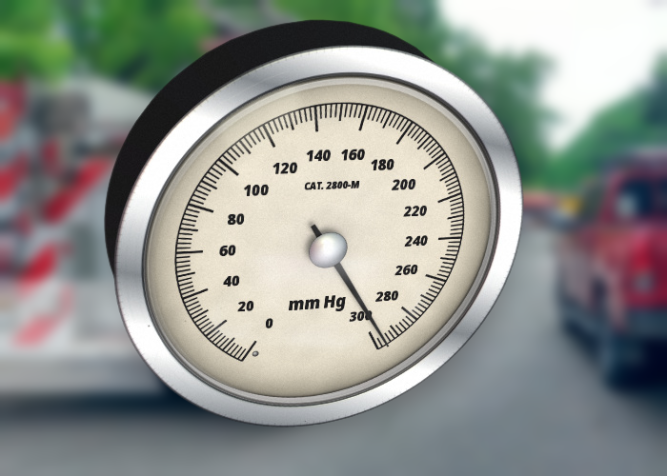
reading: 296mmHg
